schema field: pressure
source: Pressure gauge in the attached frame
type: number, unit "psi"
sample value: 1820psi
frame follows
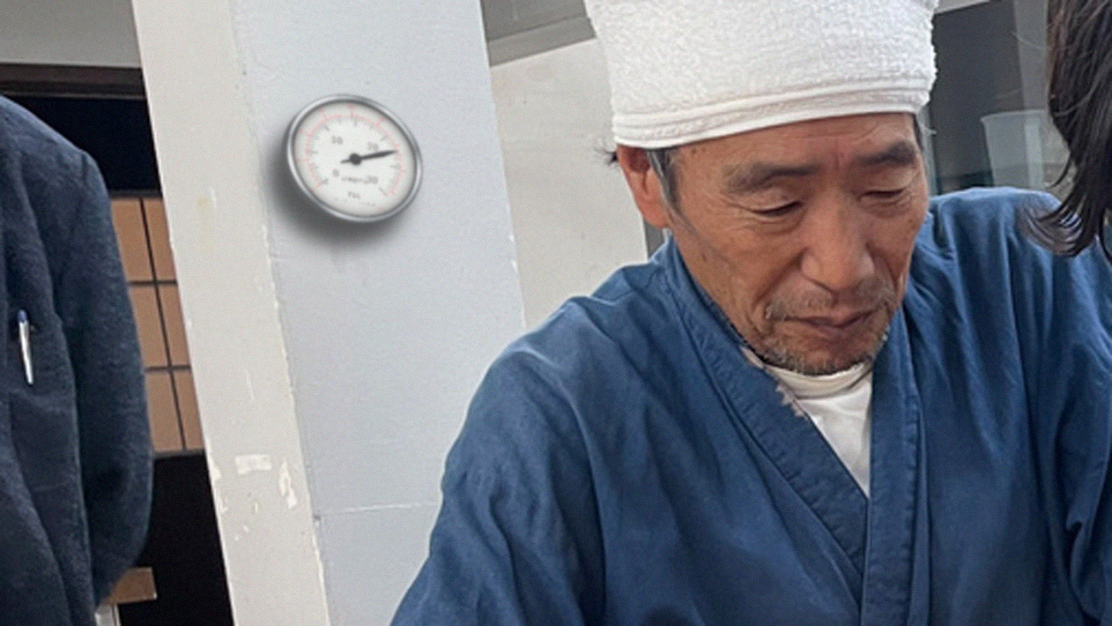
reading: 22.5psi
